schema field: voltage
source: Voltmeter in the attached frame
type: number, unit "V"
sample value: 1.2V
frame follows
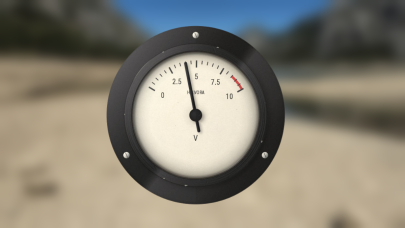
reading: 4V
